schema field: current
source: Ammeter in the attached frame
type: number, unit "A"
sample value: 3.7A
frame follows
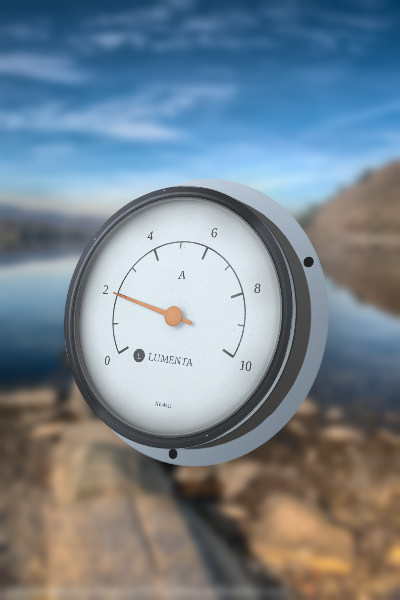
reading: 2A
